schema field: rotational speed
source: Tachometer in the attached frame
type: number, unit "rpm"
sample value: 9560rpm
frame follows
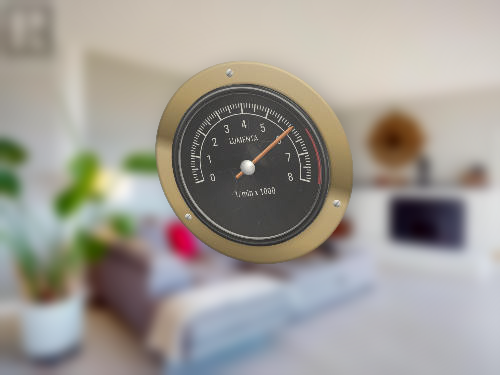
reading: 6000rpm
